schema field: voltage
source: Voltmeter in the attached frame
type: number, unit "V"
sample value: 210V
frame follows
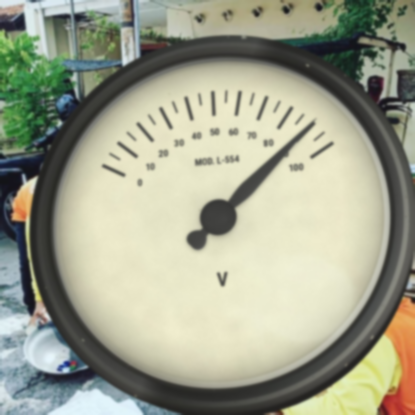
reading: 90V
